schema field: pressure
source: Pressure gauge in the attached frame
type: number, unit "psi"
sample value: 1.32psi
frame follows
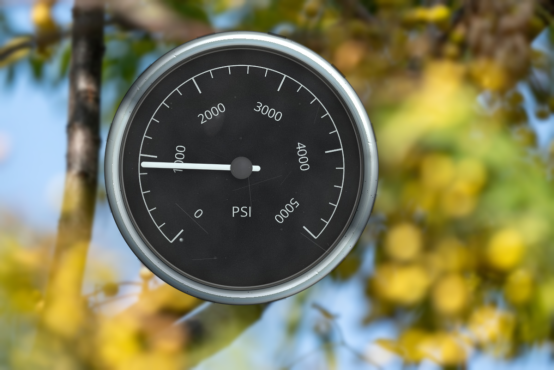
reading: 900psi
